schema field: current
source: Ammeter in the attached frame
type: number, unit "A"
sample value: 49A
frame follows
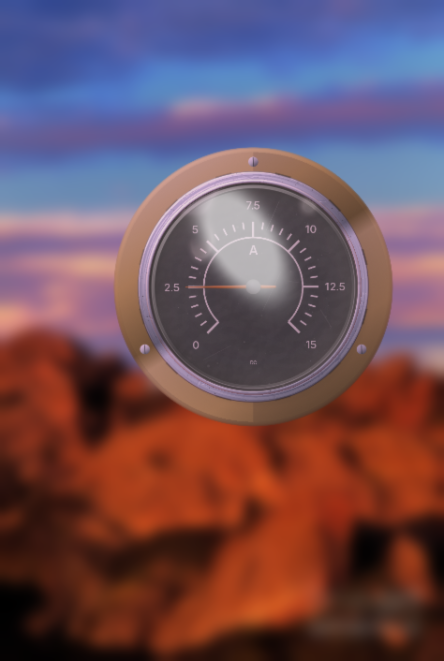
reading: 2.5A
